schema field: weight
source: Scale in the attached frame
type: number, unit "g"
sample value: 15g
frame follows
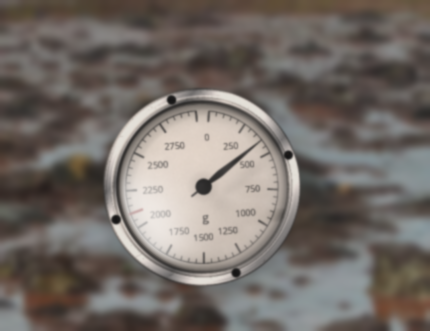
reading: 400g
